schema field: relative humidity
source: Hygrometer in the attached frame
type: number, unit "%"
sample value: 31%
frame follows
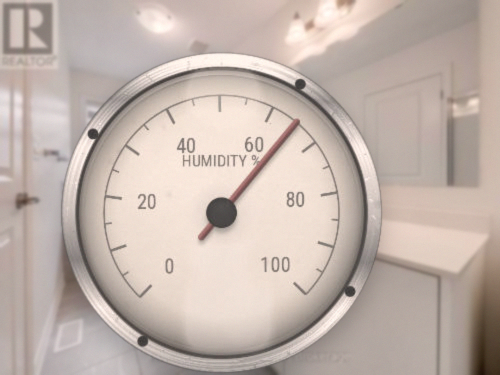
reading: 65%
